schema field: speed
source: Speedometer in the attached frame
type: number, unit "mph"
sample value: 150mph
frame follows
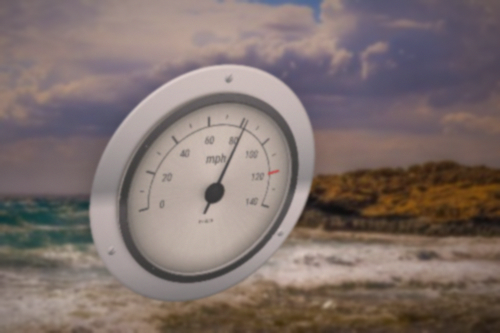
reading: 80mph
